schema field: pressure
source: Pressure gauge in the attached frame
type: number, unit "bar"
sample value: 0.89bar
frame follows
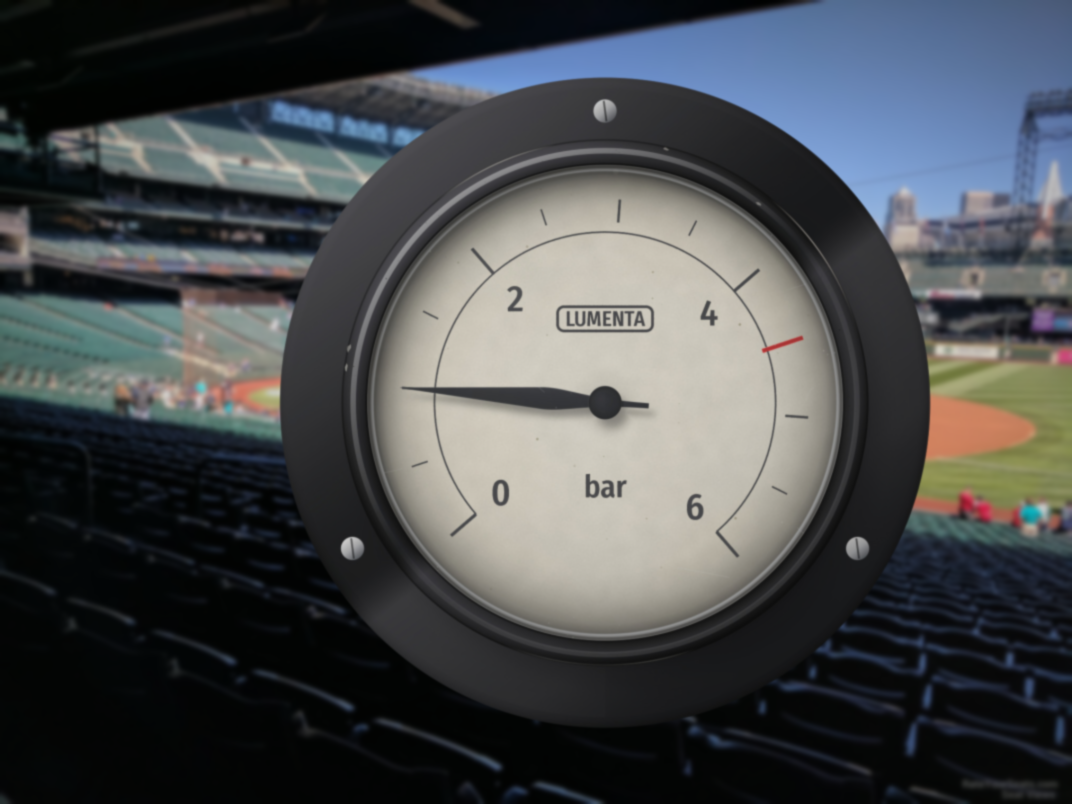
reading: 1bar
